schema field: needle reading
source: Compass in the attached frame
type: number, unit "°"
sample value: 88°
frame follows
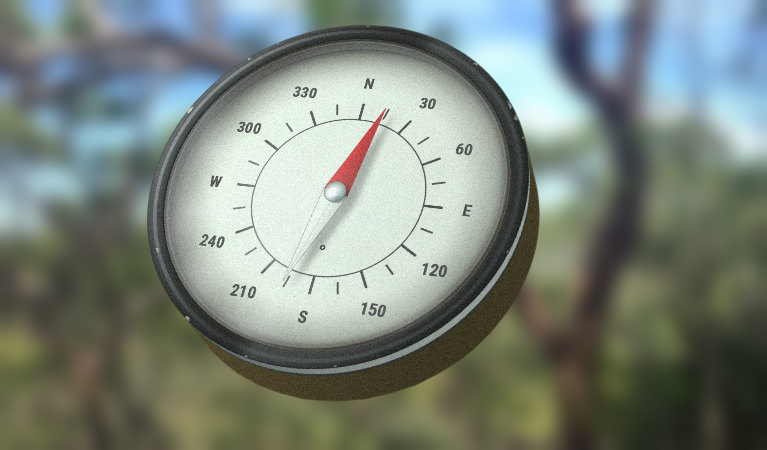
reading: 15°
